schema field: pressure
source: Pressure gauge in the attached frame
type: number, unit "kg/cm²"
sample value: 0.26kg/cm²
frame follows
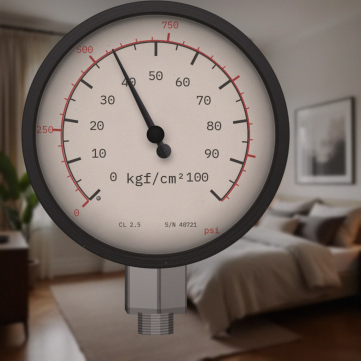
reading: 40kg/cm²
